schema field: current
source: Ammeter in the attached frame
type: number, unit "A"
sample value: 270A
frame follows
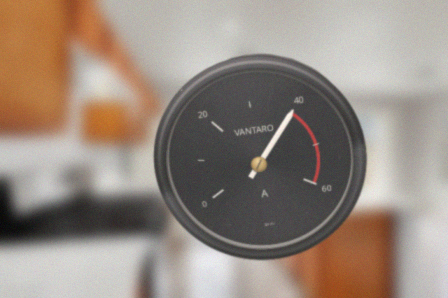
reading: 40A
